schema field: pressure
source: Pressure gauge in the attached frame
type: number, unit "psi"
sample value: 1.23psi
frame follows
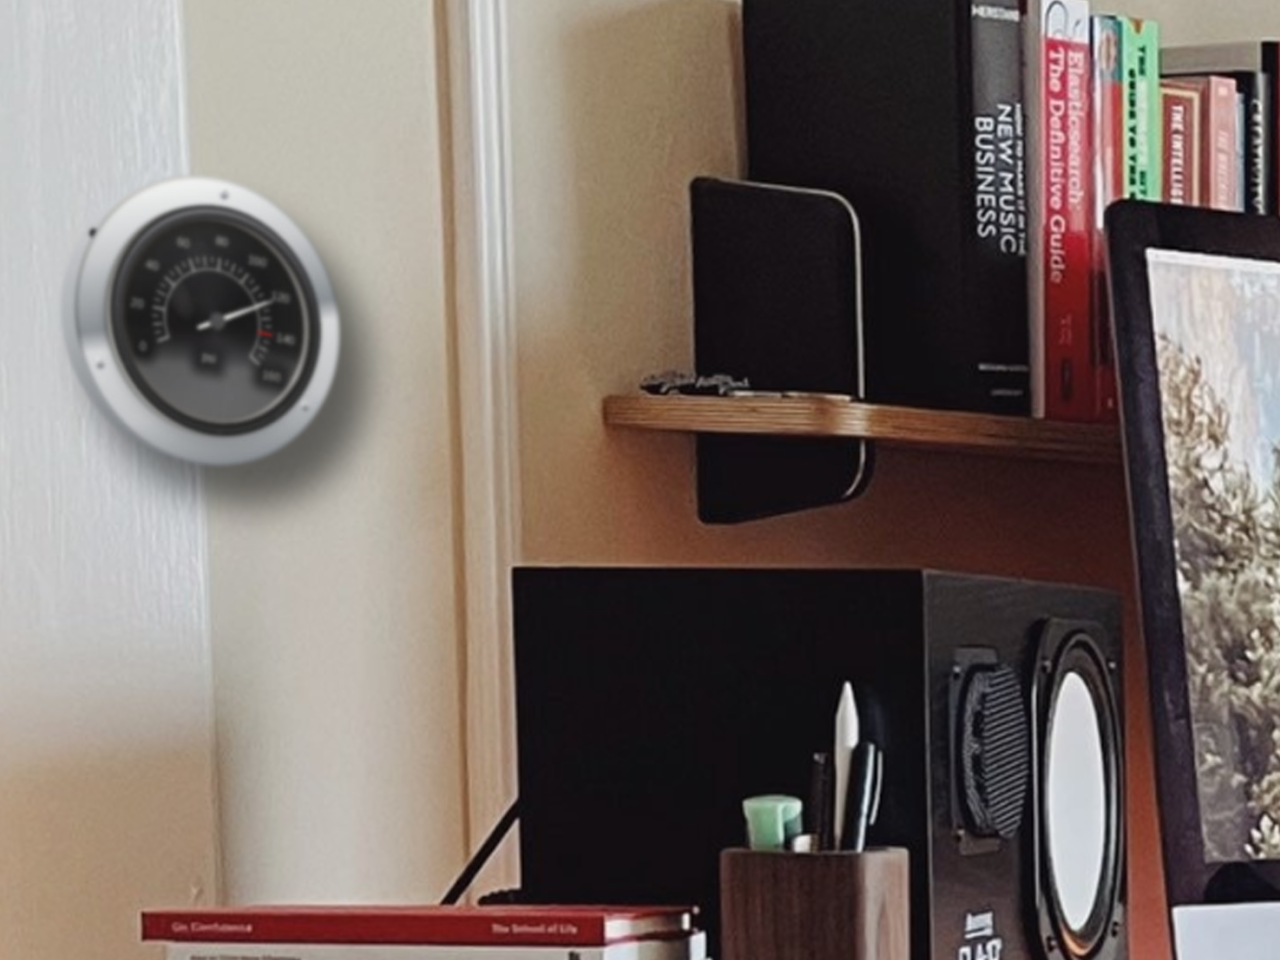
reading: 120psi
